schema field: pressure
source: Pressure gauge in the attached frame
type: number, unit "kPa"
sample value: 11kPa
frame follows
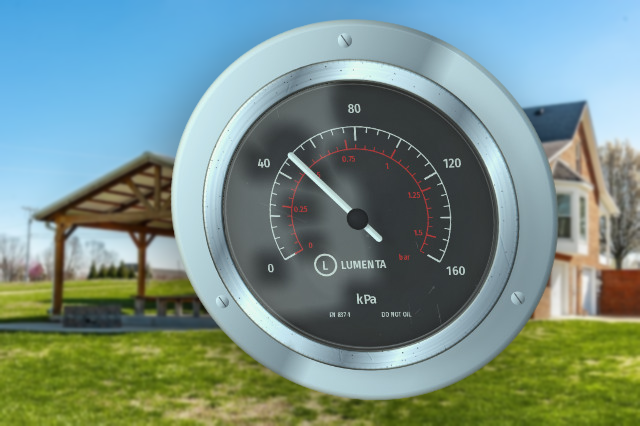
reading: 50kPa
